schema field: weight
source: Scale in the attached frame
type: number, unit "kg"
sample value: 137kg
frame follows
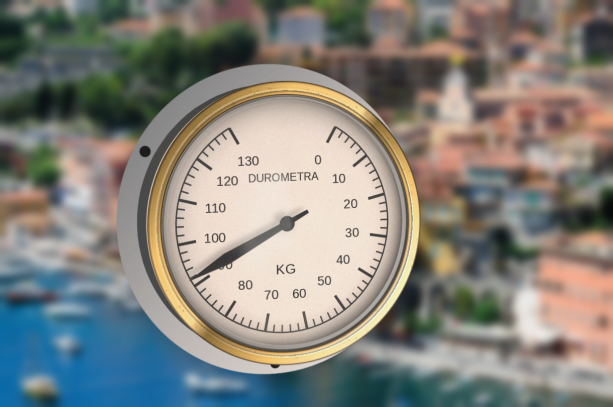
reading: 92kg
